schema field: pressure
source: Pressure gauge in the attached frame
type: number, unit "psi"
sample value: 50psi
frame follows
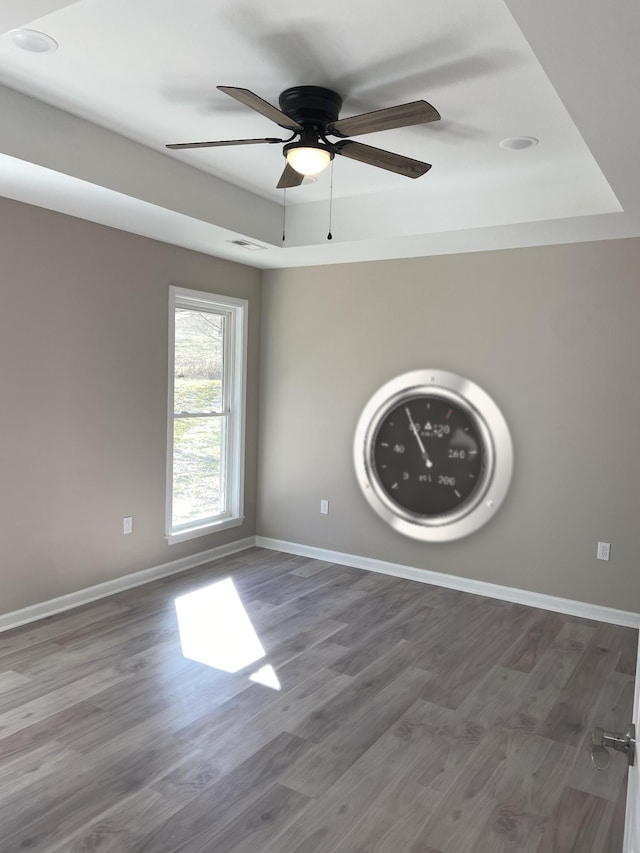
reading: 80psi
